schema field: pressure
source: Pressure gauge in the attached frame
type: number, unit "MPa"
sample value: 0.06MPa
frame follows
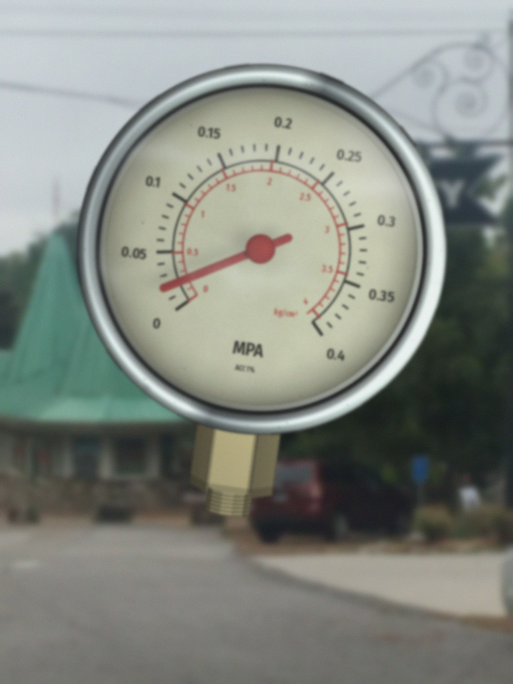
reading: 0.02MPa
